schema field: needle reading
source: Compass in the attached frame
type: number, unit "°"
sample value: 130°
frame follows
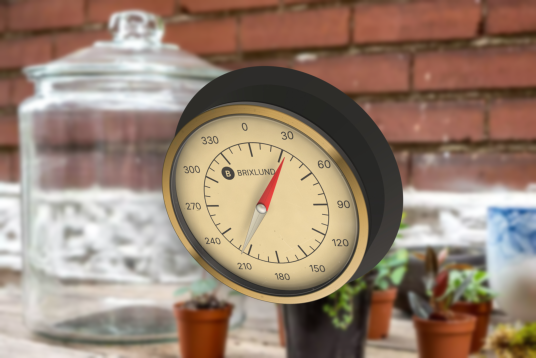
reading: 35°
